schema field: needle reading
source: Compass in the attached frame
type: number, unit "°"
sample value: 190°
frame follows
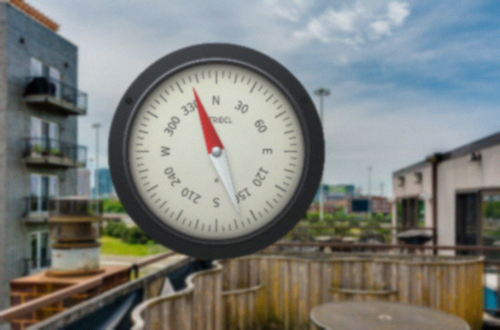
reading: 340°
